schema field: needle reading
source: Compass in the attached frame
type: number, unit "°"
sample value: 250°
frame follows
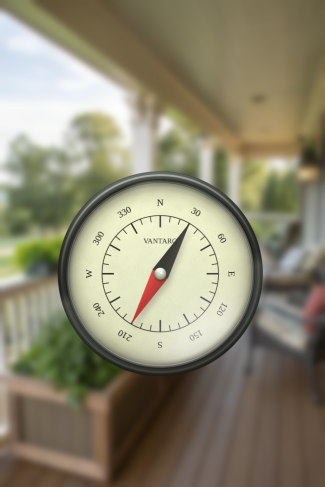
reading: 210°
